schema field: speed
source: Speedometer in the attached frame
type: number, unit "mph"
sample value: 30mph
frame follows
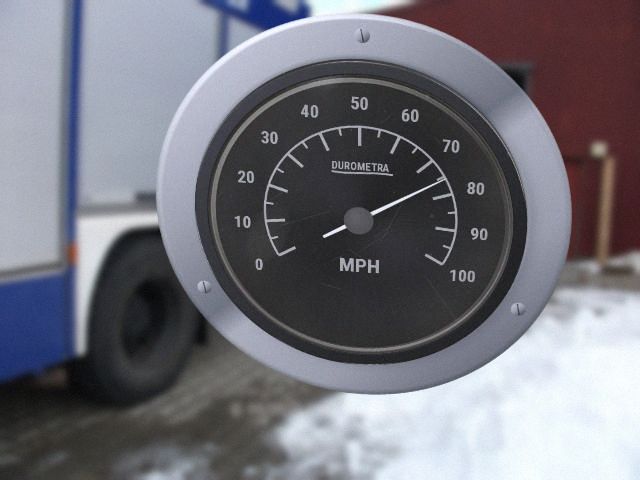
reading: 75mph
